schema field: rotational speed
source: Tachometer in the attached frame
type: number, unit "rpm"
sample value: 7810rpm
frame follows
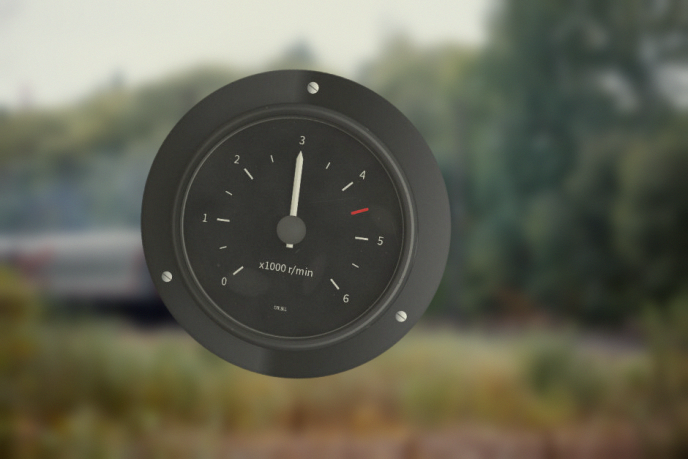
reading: 3000rpm
